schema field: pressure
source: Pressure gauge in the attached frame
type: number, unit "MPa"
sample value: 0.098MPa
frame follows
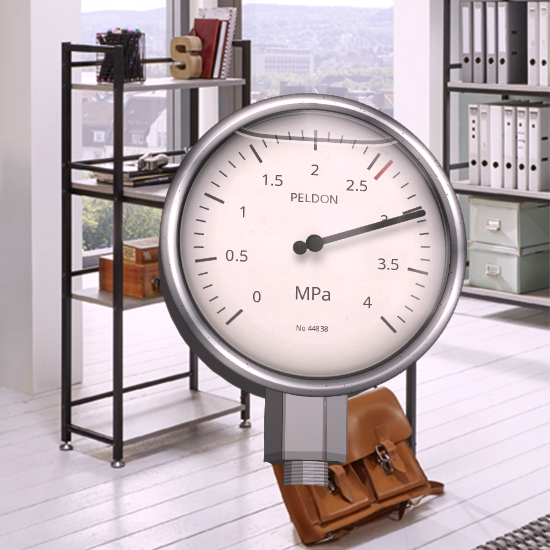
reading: 3.05MPa
